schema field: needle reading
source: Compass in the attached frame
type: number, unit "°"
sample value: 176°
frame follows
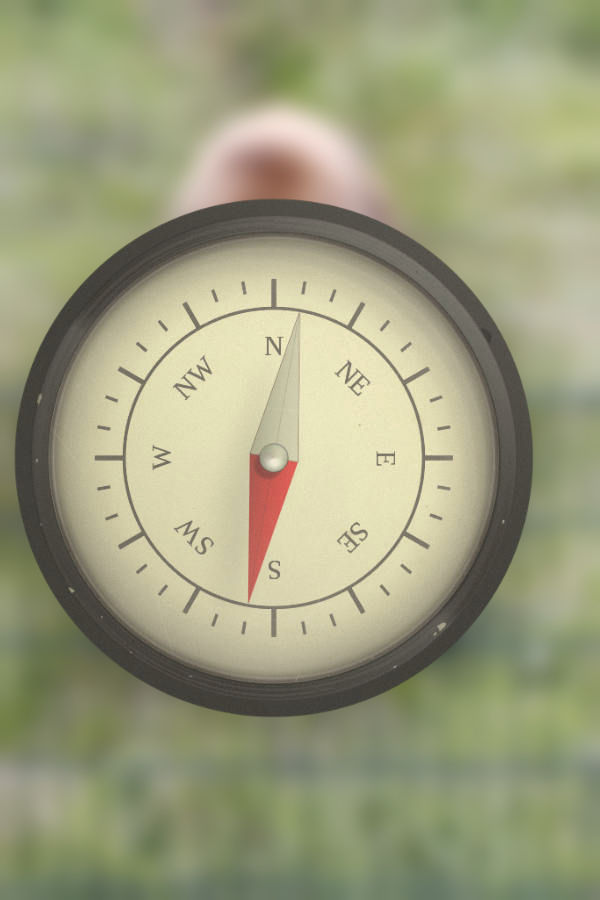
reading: 190°
